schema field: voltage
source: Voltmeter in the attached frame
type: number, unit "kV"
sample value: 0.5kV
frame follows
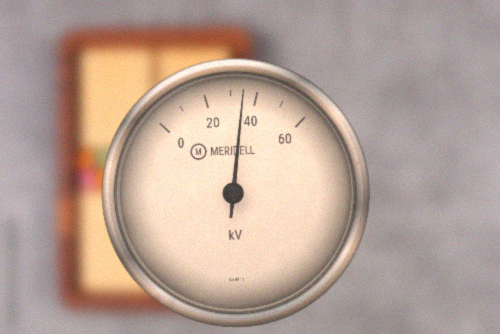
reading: 35kV
